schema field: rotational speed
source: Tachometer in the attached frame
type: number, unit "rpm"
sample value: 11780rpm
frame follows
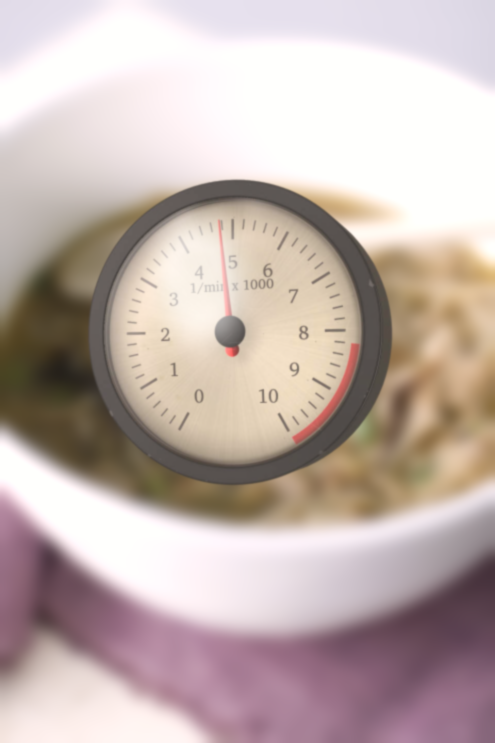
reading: 4800rpm
